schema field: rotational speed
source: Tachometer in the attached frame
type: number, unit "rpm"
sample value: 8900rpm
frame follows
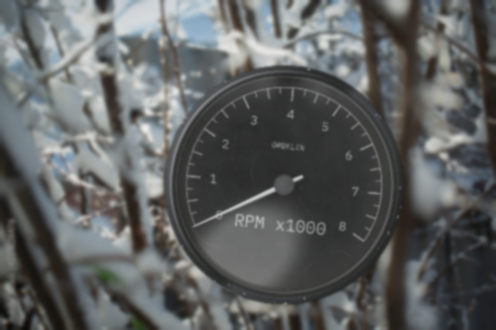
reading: 0rpm
